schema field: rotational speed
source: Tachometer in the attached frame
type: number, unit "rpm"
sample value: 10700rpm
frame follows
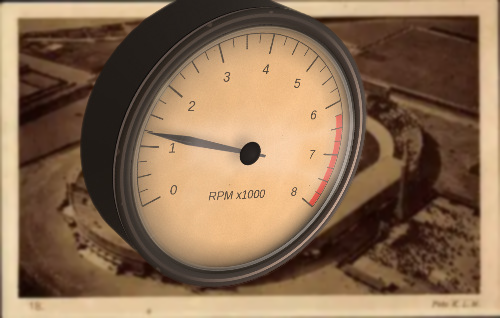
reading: 1250rpm
